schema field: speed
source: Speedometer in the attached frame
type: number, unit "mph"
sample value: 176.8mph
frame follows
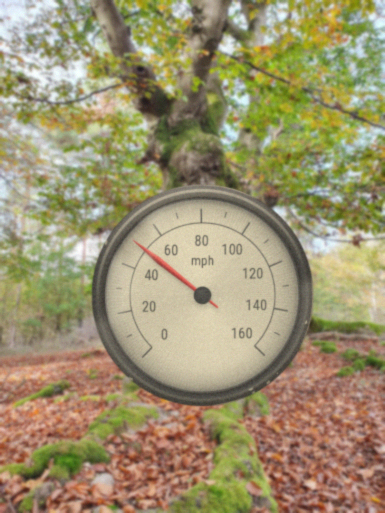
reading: 50mph
